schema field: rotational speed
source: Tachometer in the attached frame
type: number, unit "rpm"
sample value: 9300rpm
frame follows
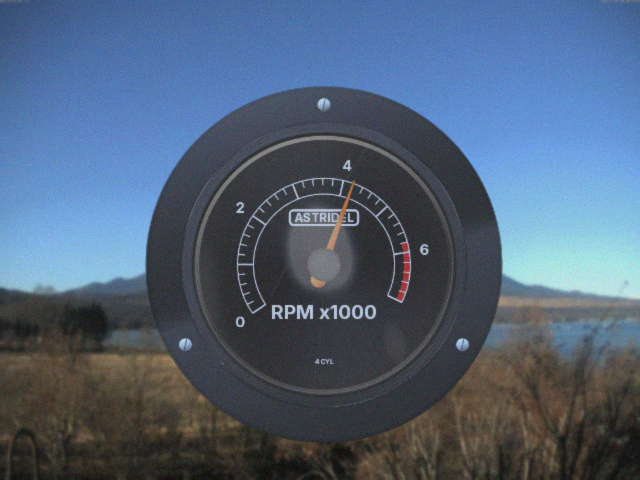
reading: 4200rpm
